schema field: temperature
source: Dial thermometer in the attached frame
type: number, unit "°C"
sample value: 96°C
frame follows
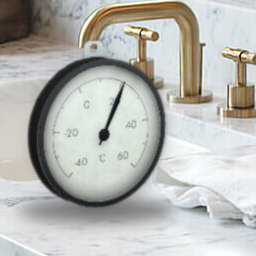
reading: 20°C
